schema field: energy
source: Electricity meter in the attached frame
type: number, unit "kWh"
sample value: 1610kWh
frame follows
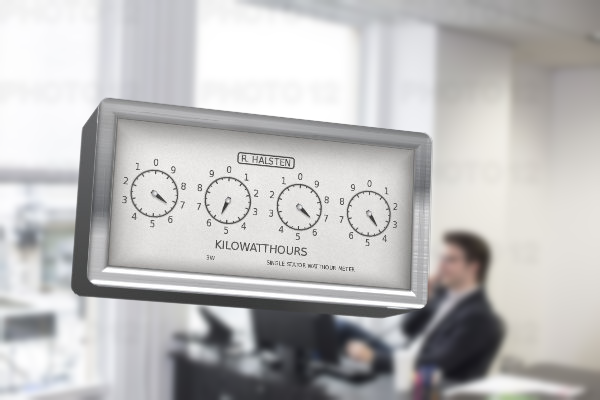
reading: 6564kWh
